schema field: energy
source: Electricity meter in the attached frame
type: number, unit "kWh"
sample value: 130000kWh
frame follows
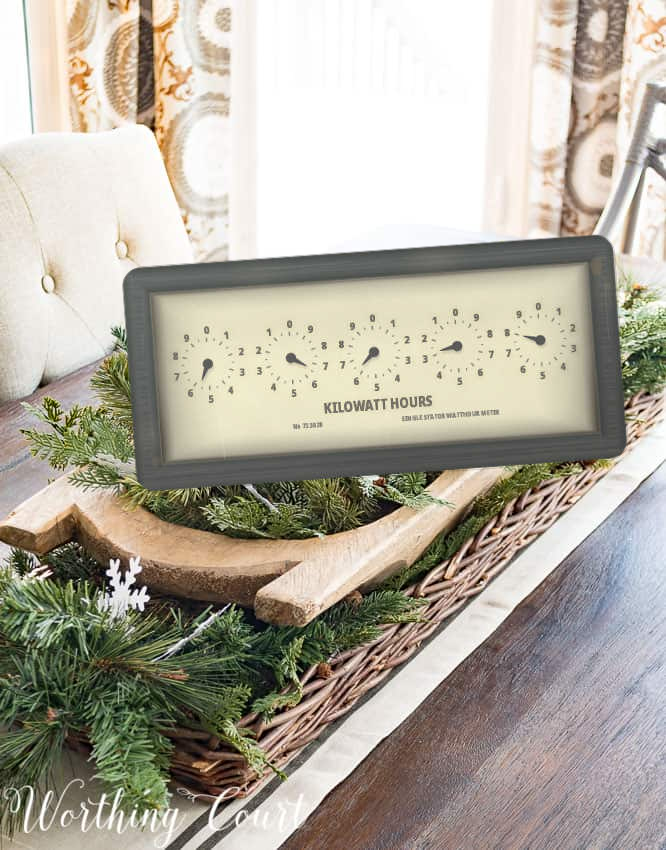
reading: 56628kWh
